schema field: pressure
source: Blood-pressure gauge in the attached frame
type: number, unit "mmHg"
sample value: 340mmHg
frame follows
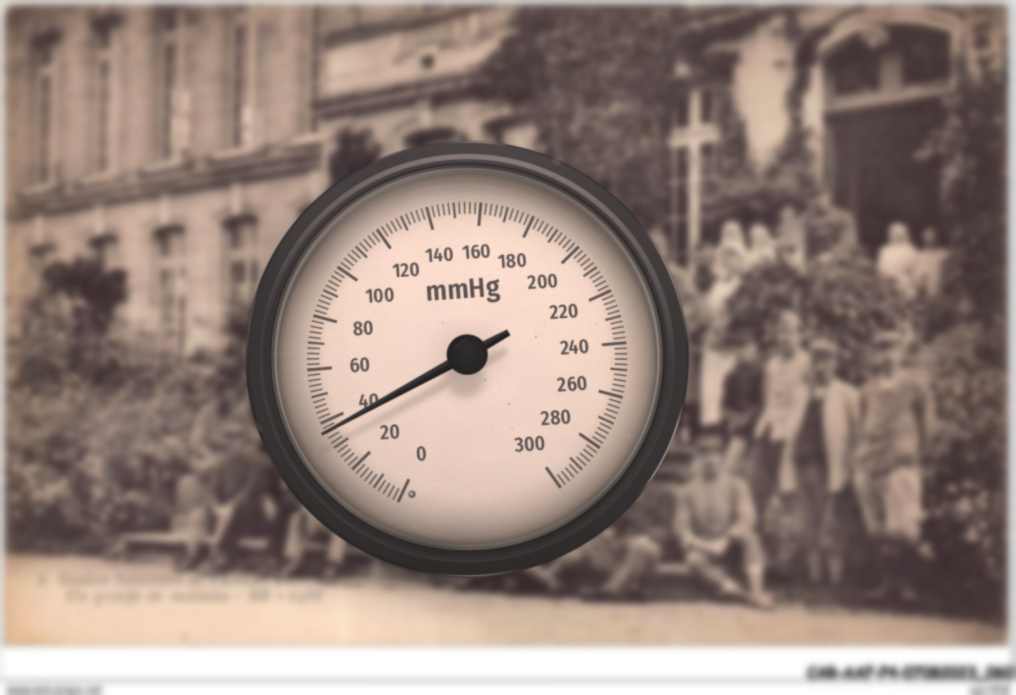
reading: 36mmHg
